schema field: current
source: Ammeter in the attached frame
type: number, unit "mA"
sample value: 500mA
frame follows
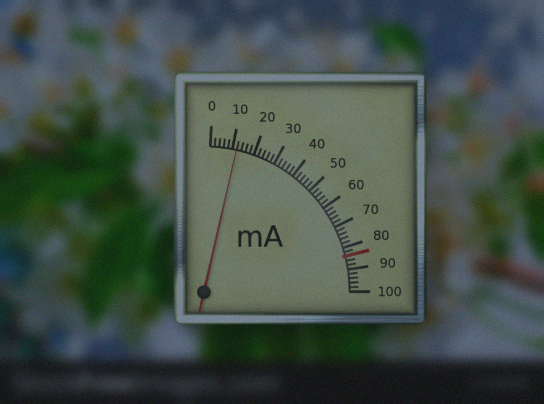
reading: 12mA
